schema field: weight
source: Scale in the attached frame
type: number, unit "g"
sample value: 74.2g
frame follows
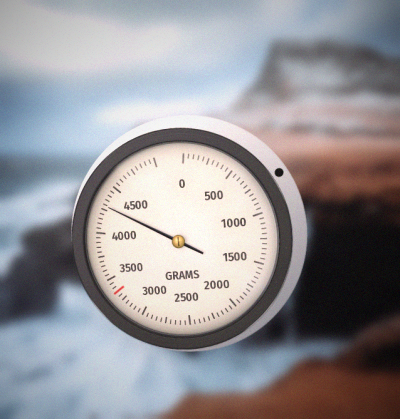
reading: 4300g
